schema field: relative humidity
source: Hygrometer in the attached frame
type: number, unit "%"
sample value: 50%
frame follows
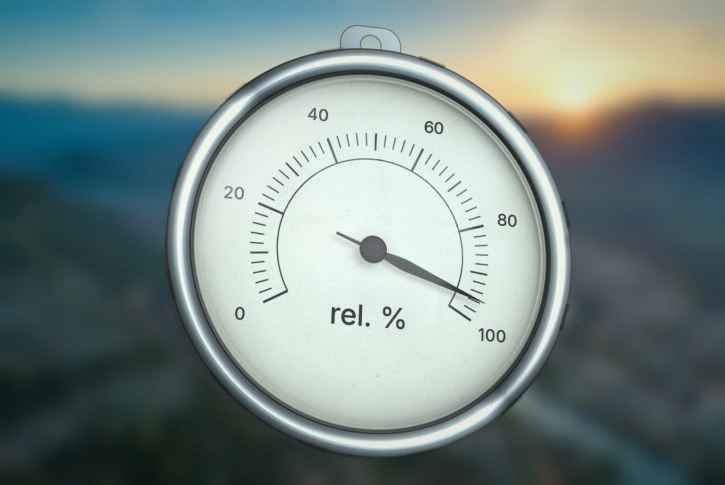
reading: 96%
